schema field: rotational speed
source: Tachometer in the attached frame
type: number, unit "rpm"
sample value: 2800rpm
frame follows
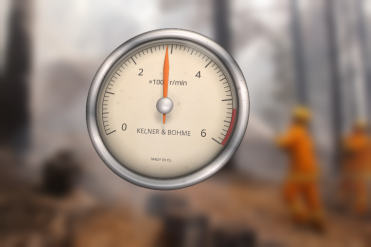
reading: 2900rpm
